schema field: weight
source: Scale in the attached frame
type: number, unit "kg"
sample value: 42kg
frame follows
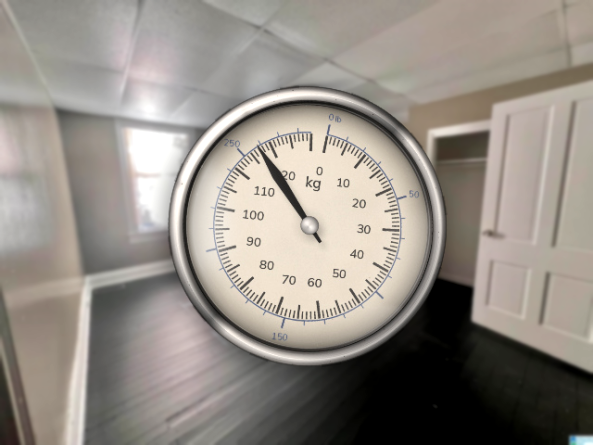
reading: 117kg
